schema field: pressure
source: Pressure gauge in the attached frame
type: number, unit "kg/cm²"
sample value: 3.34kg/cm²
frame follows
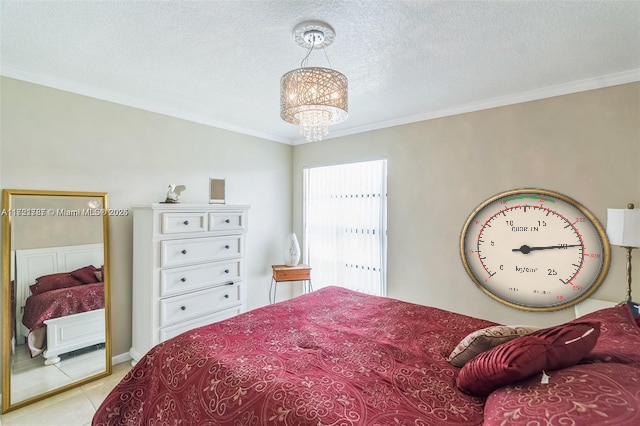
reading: 20kg/cm²
